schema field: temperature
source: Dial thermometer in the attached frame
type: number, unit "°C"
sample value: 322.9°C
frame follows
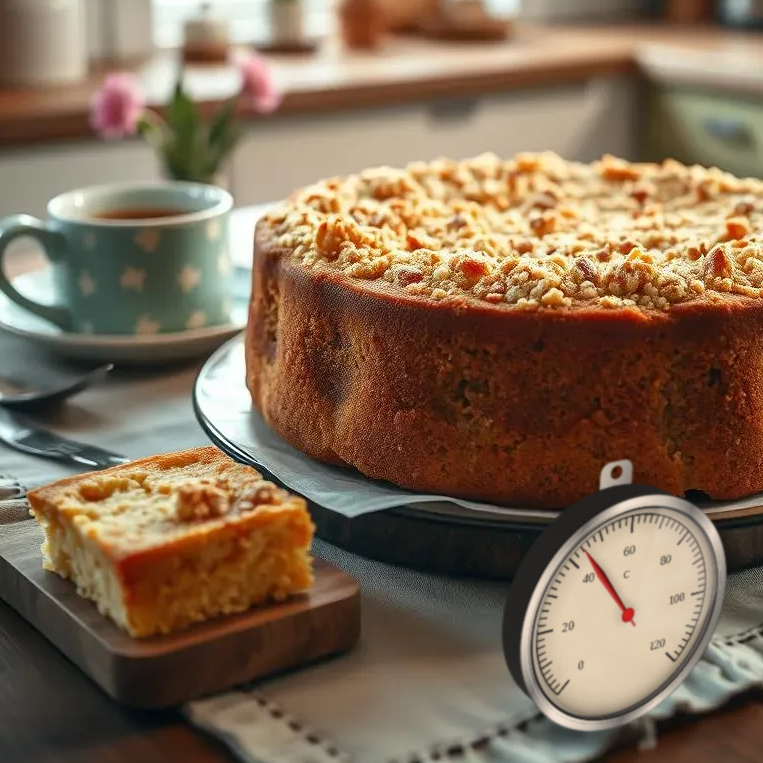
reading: 44°C
